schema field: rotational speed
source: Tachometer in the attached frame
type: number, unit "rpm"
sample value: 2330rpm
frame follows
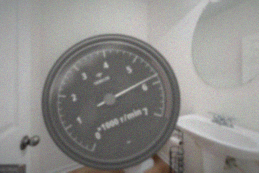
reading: 5800rpm
